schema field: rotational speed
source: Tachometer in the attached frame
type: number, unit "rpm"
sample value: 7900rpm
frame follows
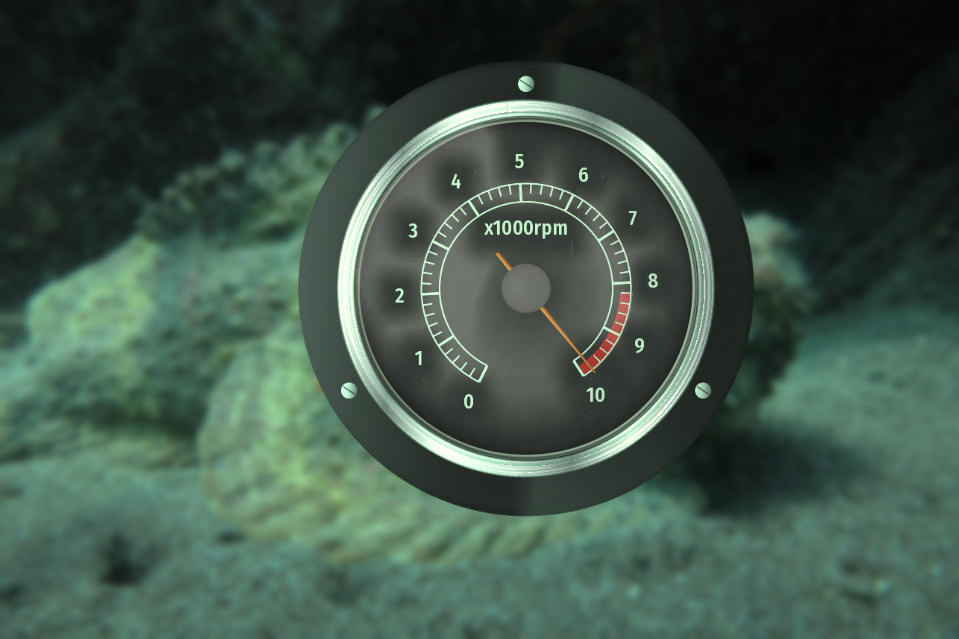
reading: 9800rpm
